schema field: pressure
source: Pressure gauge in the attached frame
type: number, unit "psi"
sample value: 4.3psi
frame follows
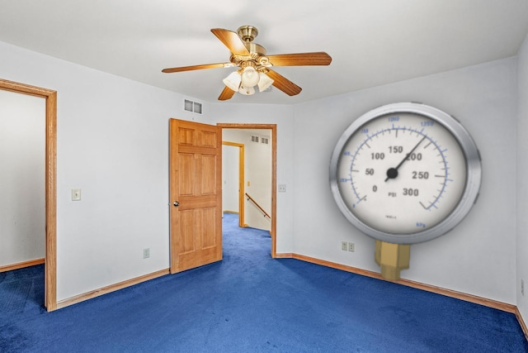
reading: 190psi
